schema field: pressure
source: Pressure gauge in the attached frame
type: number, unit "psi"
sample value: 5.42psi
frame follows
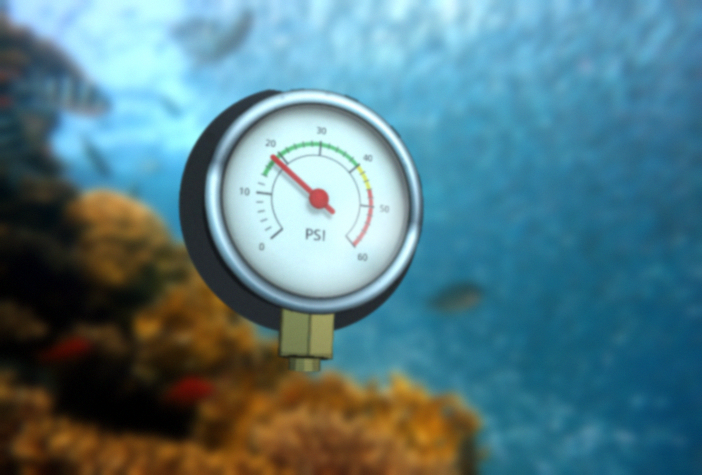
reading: 18psi
